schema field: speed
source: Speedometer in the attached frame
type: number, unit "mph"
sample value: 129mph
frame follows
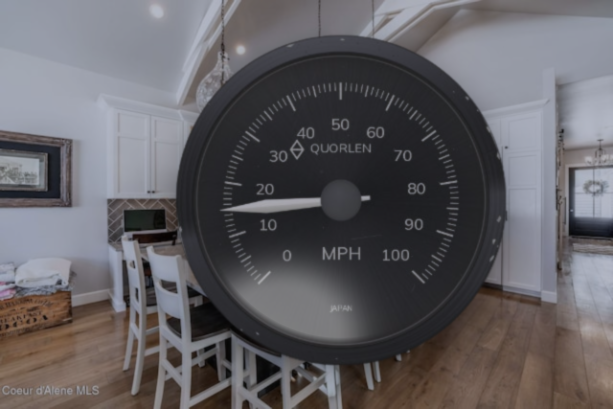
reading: 15mph
